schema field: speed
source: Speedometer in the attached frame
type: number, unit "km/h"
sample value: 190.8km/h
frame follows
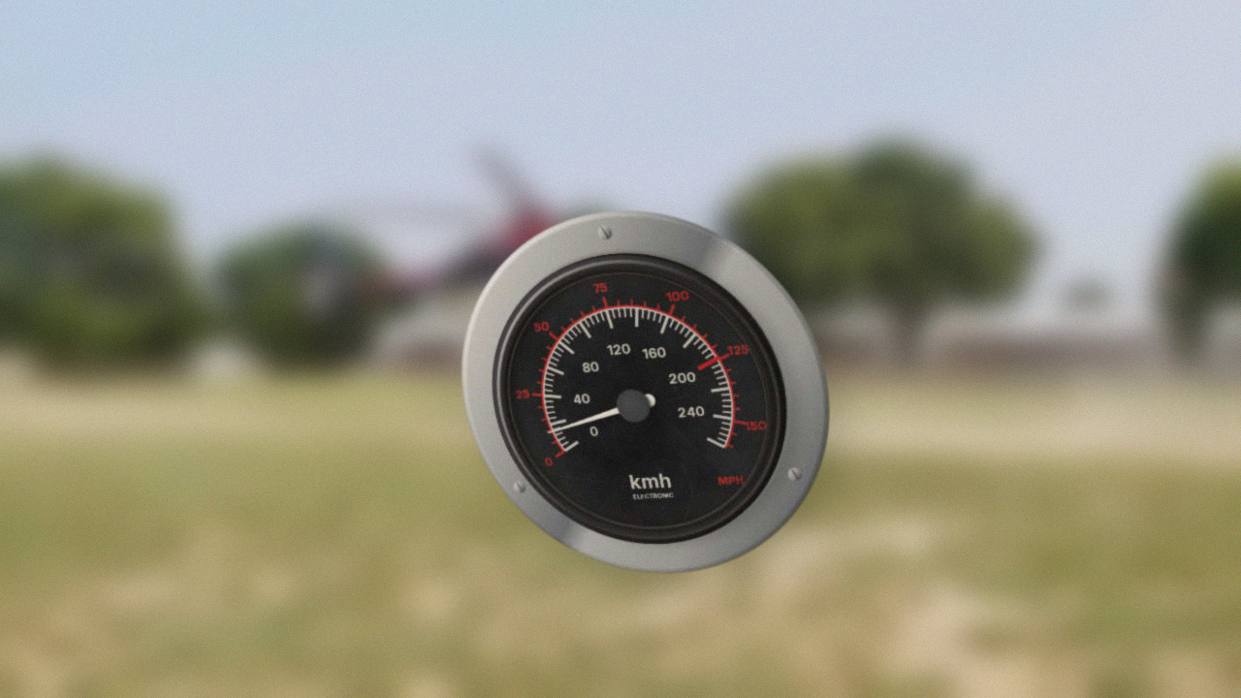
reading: 16km/h
